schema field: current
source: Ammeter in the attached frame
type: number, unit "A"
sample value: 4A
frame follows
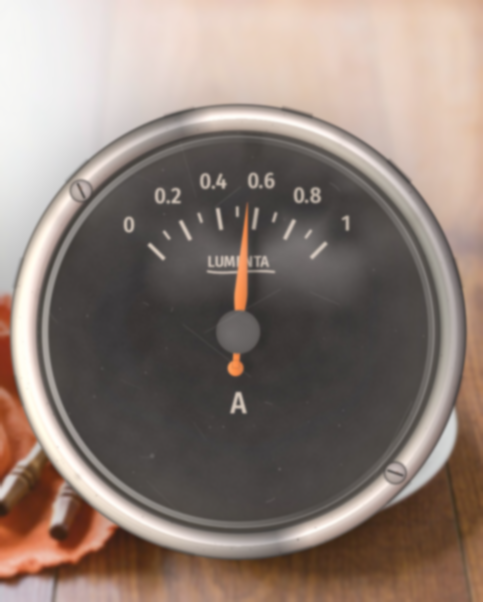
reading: 0.55A
